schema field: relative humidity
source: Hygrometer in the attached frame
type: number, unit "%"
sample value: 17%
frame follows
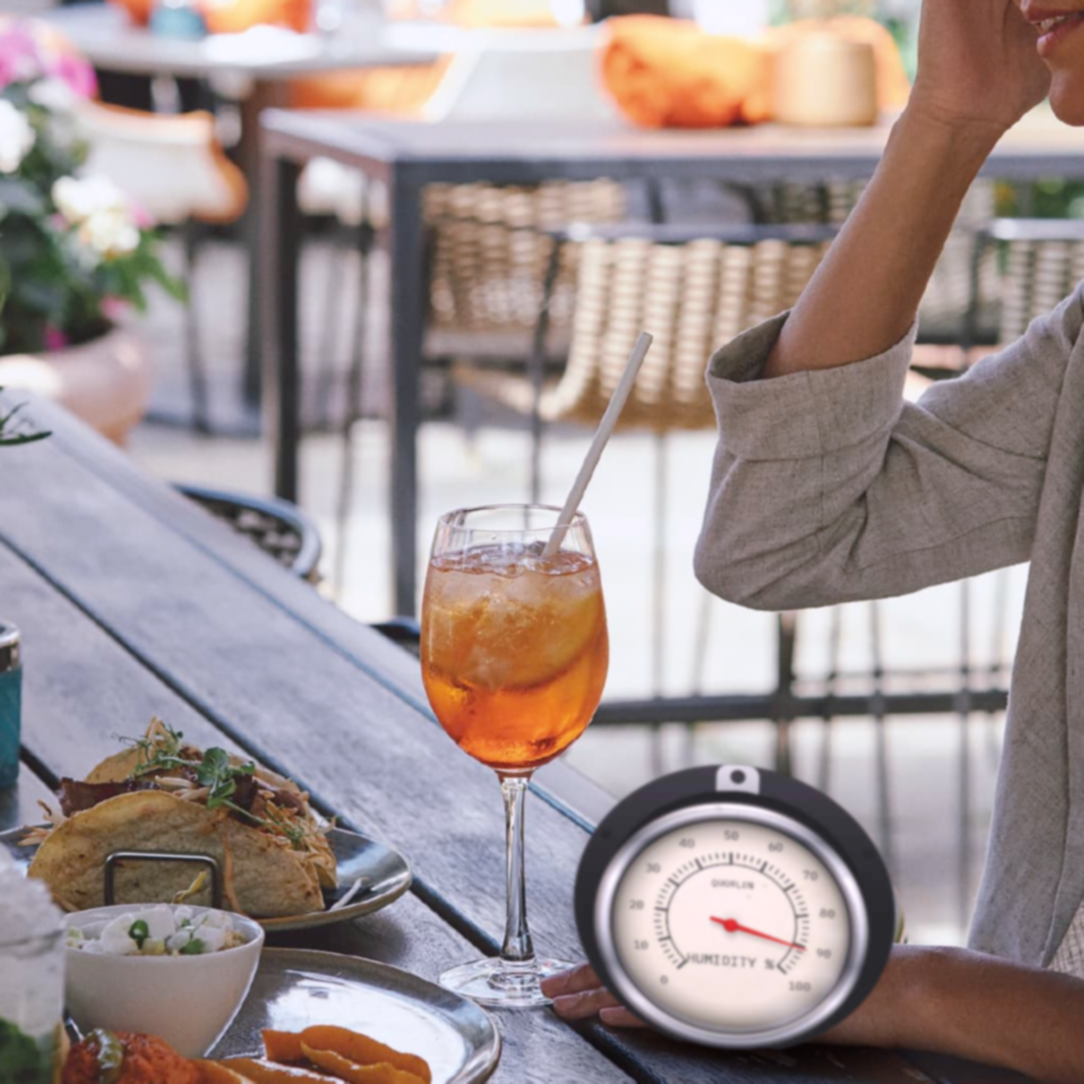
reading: 90%
